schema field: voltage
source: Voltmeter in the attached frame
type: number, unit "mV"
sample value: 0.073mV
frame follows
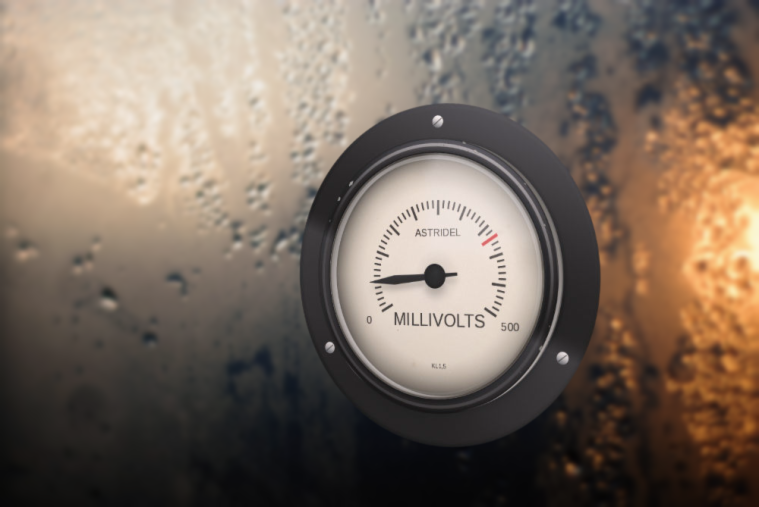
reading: 50mV
